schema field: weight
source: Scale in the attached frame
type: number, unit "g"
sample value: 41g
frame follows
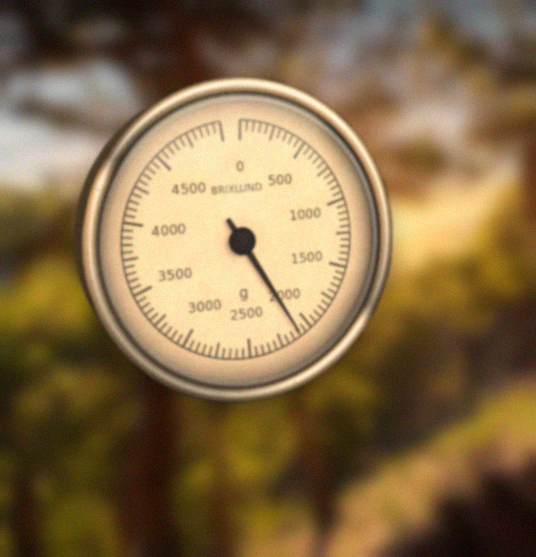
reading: 2100g
